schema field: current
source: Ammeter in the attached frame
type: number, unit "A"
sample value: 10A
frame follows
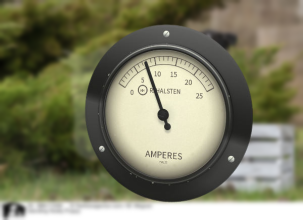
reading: 8A
